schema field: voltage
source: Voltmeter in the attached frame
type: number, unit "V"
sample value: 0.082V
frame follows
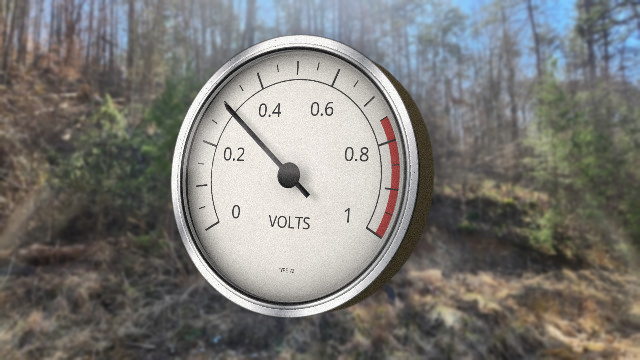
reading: 0.3V
